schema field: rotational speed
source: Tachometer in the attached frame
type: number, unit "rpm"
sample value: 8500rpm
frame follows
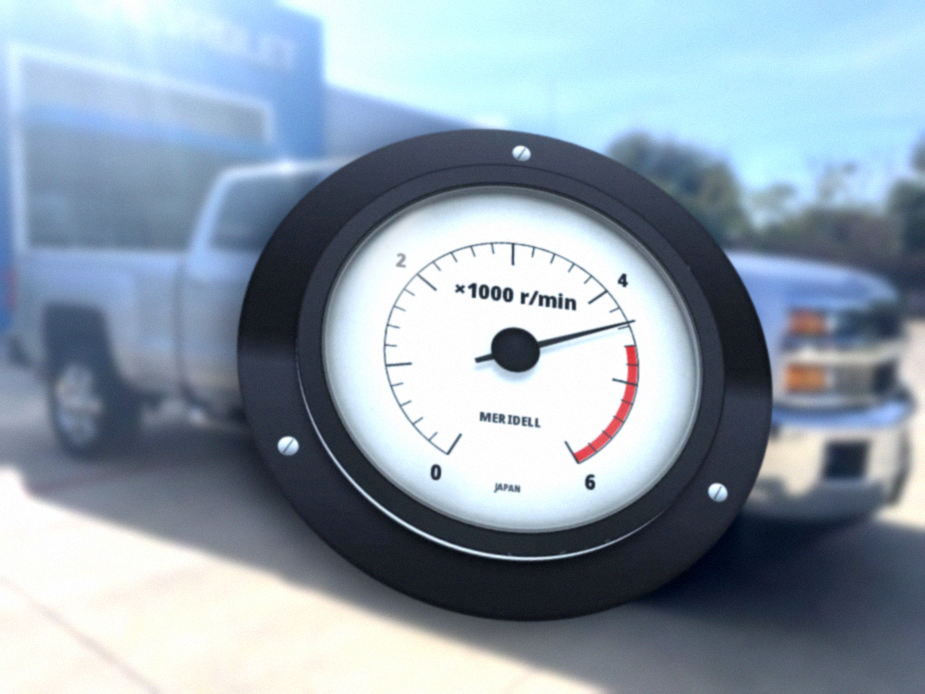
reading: 4400rpm
